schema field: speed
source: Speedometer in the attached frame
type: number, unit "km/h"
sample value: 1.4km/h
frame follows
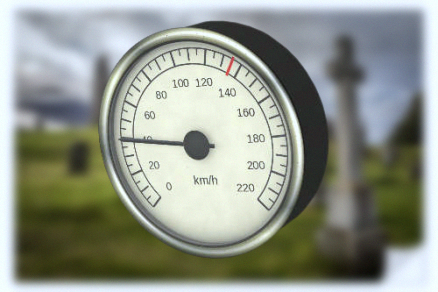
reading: 40km/h
